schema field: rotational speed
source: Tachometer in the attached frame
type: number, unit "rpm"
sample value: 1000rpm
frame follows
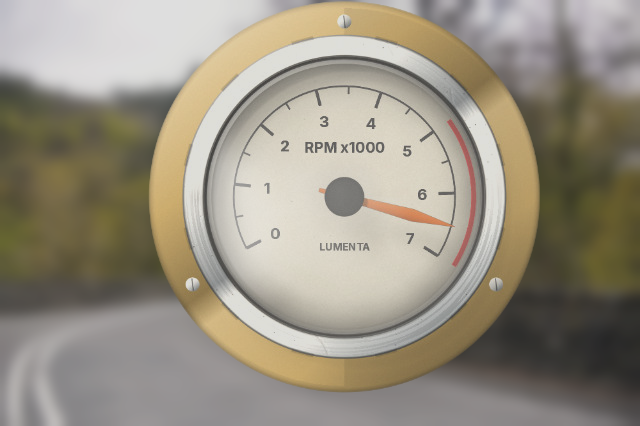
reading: 6500rpm
